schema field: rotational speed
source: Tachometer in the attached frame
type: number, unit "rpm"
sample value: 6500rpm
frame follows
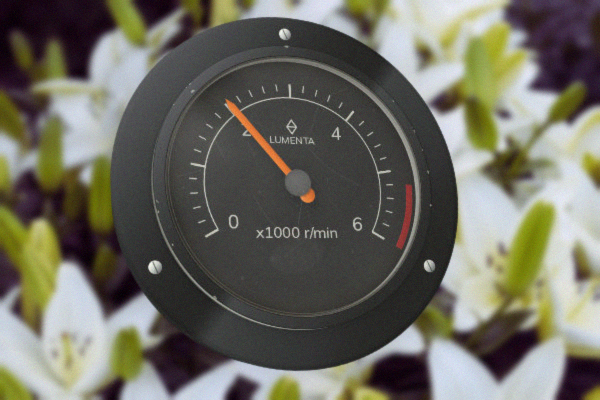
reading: 2000rpm
